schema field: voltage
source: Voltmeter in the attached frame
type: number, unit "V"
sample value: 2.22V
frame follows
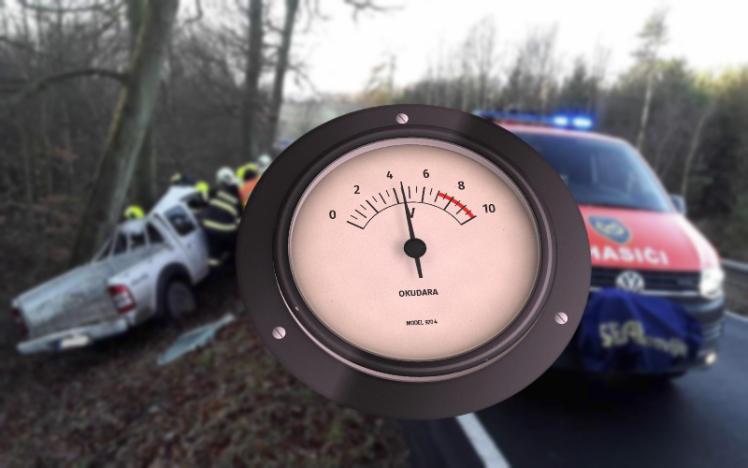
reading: 4.5V
